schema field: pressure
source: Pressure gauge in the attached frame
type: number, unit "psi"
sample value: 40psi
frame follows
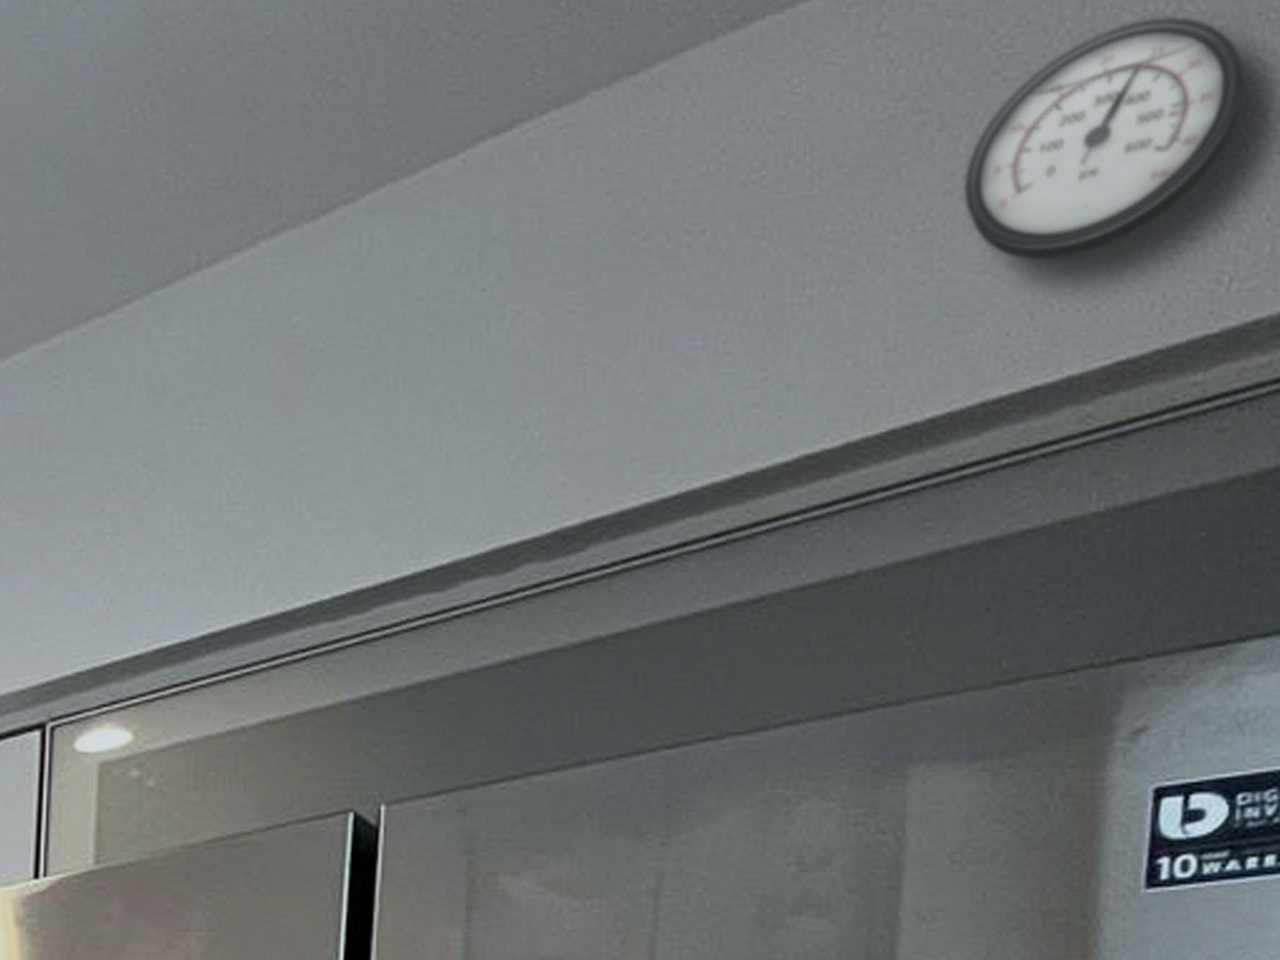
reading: 350psi
